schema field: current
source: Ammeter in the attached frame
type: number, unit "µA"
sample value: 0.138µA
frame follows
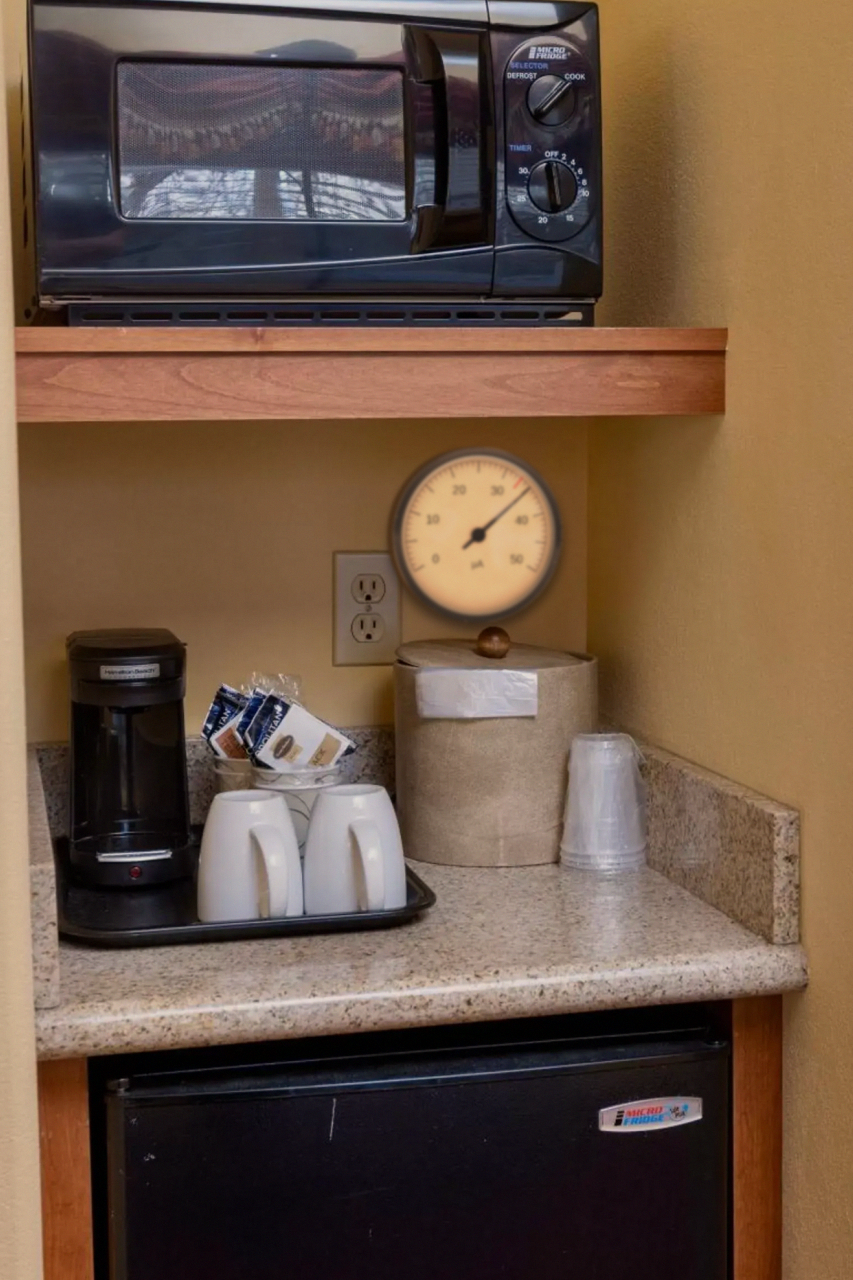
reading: 35µA
